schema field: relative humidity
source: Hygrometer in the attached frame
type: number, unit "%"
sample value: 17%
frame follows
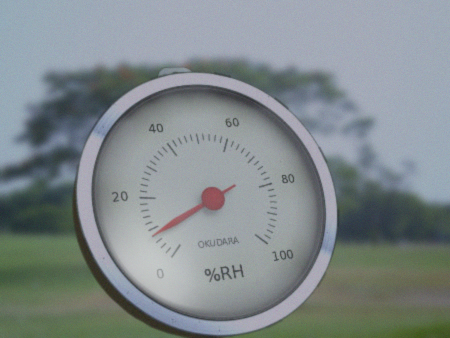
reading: 8%
